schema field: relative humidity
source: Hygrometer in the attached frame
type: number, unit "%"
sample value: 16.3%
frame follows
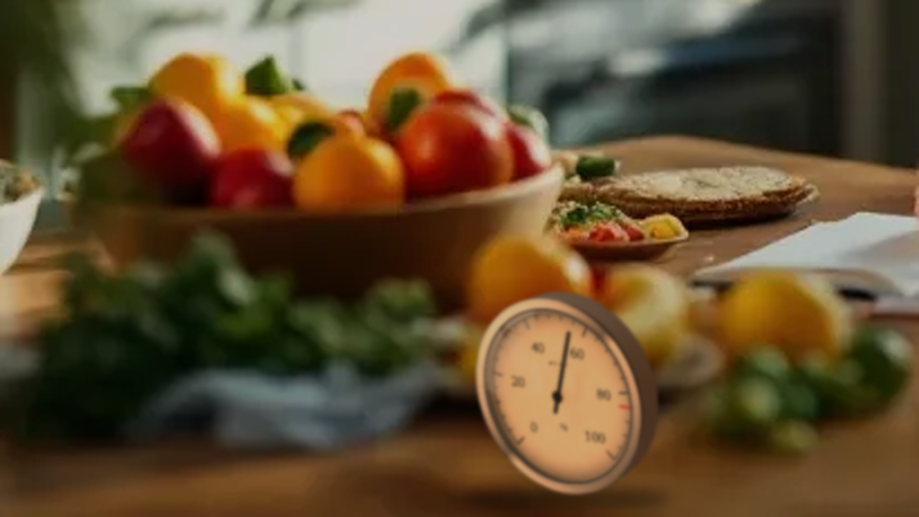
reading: 56%
